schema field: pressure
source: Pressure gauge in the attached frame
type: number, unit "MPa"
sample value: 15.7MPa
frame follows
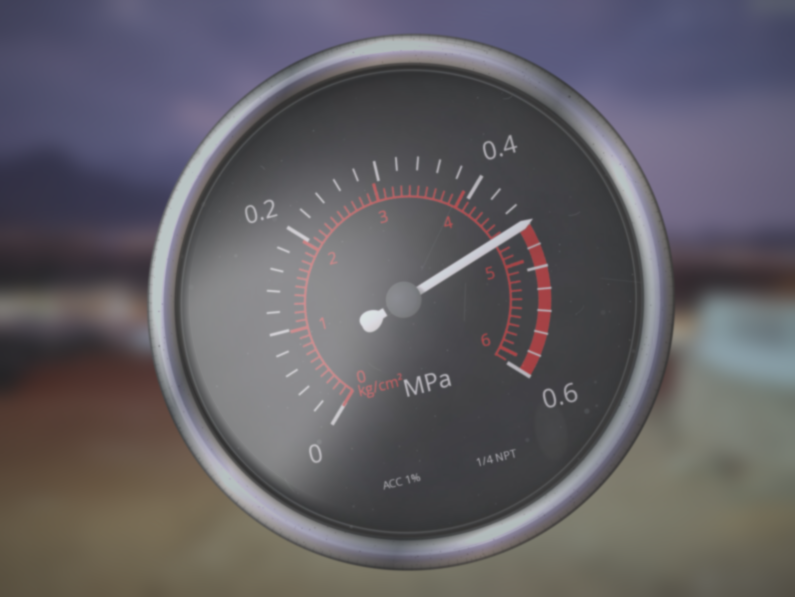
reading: 0.46MPa
